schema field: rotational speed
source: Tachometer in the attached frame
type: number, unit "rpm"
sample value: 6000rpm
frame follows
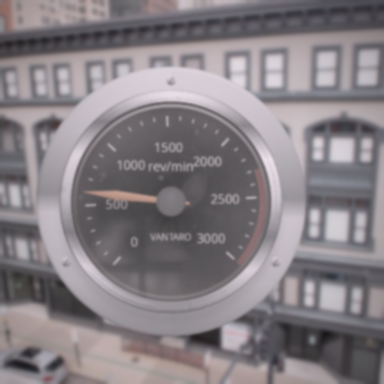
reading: 600rpm
